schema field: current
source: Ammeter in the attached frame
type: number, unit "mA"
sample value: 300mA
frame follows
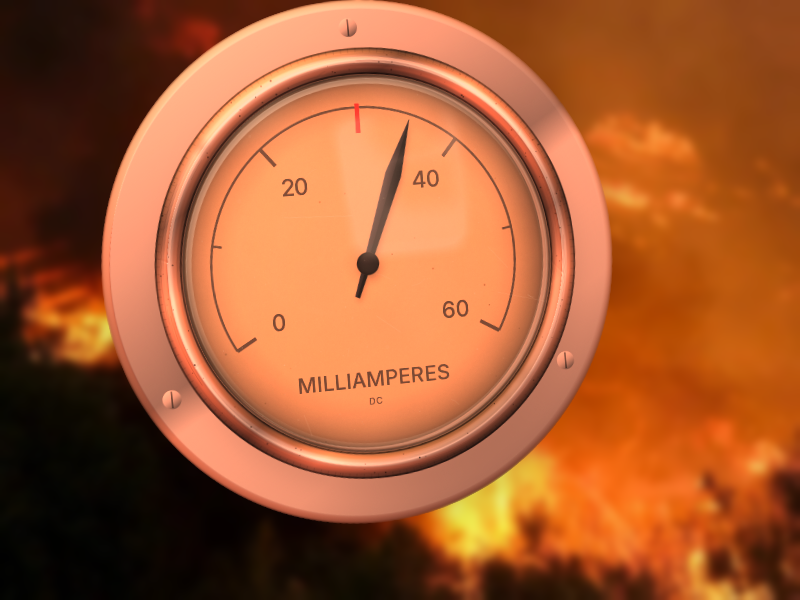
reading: 35mA
